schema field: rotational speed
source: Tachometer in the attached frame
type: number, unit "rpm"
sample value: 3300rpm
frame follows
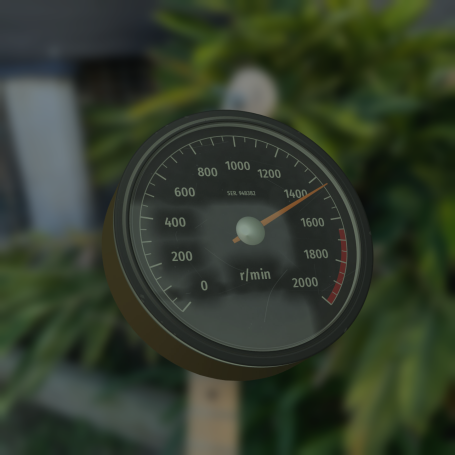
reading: 1450rpm
